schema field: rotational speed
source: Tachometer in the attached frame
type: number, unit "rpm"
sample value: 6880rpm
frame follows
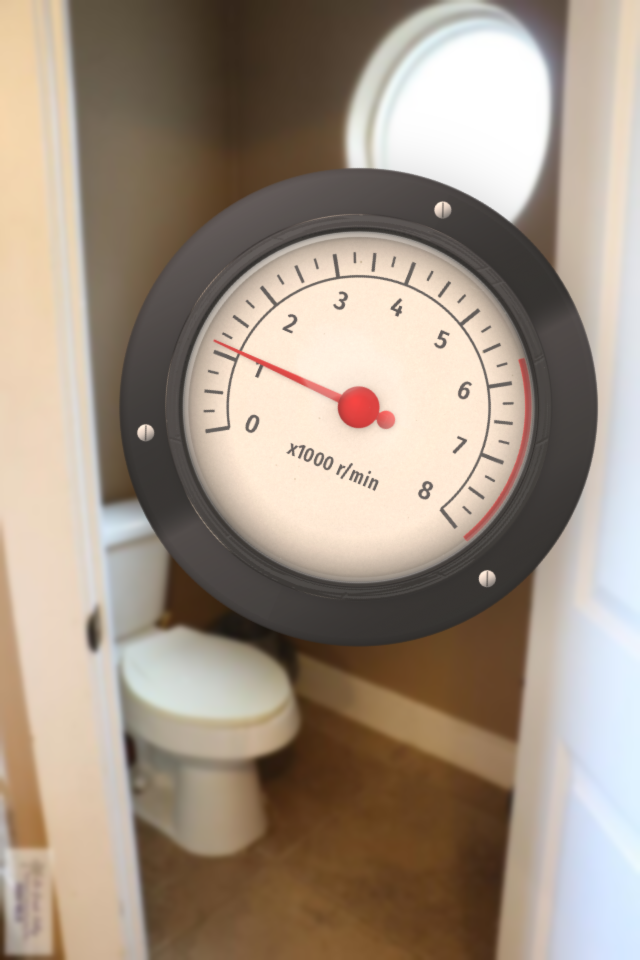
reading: 1125rpm
